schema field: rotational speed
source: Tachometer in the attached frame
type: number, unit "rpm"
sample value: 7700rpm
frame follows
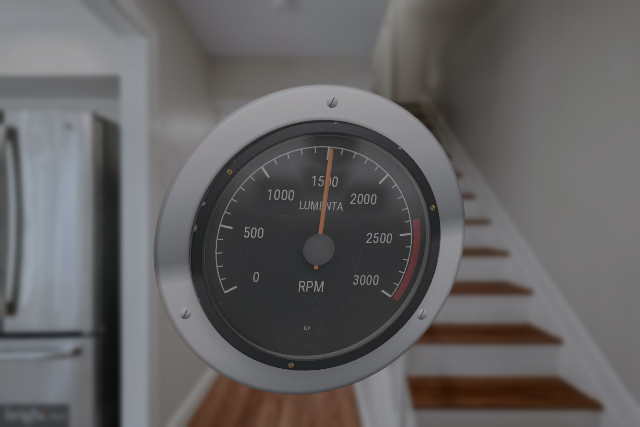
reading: 1500rpm
